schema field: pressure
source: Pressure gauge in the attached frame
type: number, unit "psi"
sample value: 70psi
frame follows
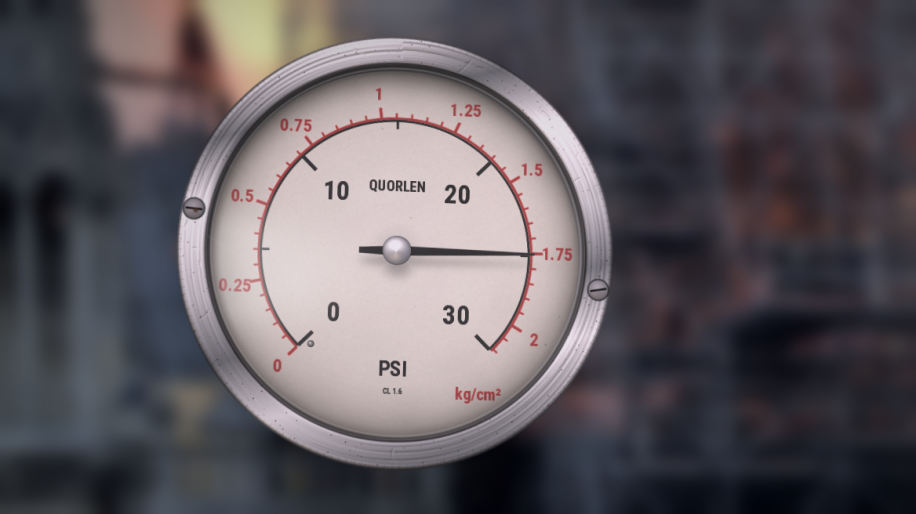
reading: 25psi
